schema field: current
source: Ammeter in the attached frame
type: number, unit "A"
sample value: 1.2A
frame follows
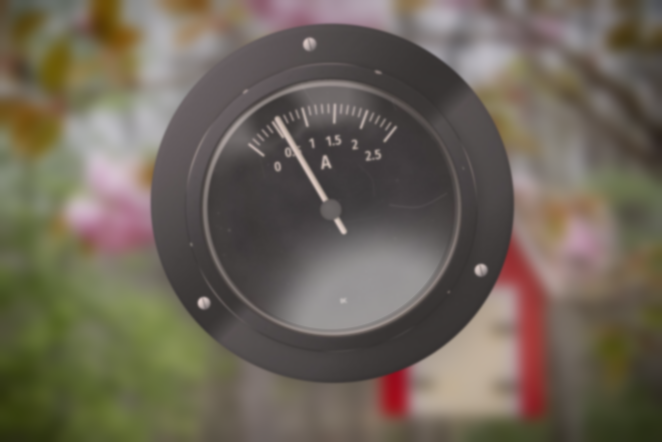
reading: 0.6A
